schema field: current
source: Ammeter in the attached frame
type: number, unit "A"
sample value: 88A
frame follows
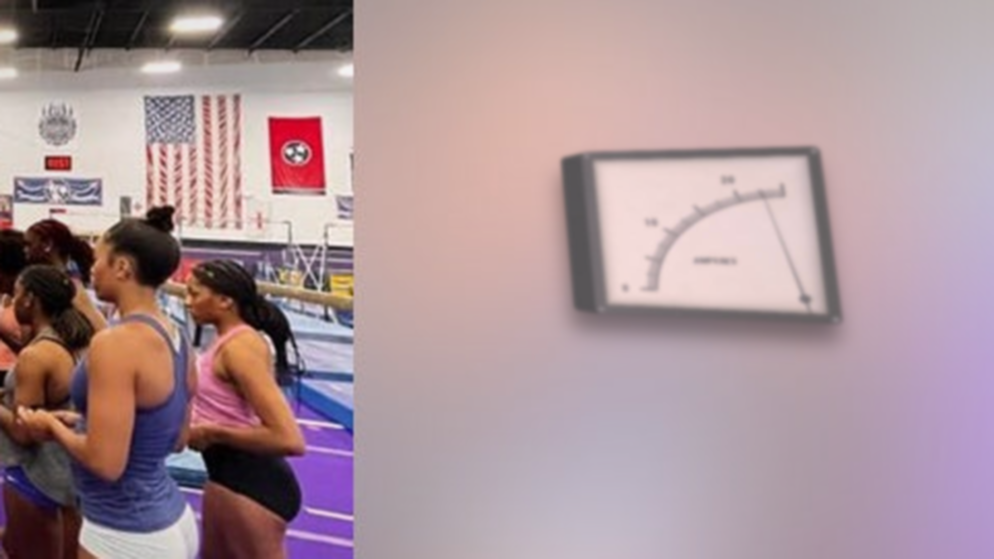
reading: 22.5A
